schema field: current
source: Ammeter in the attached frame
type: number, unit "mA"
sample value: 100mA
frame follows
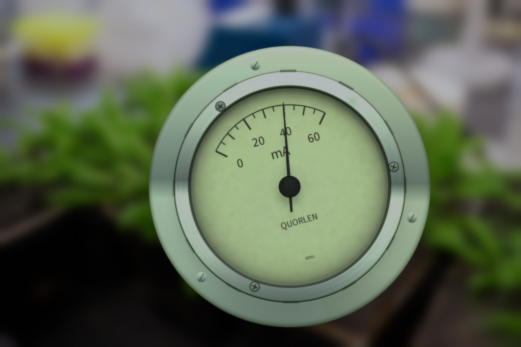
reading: 40mA
